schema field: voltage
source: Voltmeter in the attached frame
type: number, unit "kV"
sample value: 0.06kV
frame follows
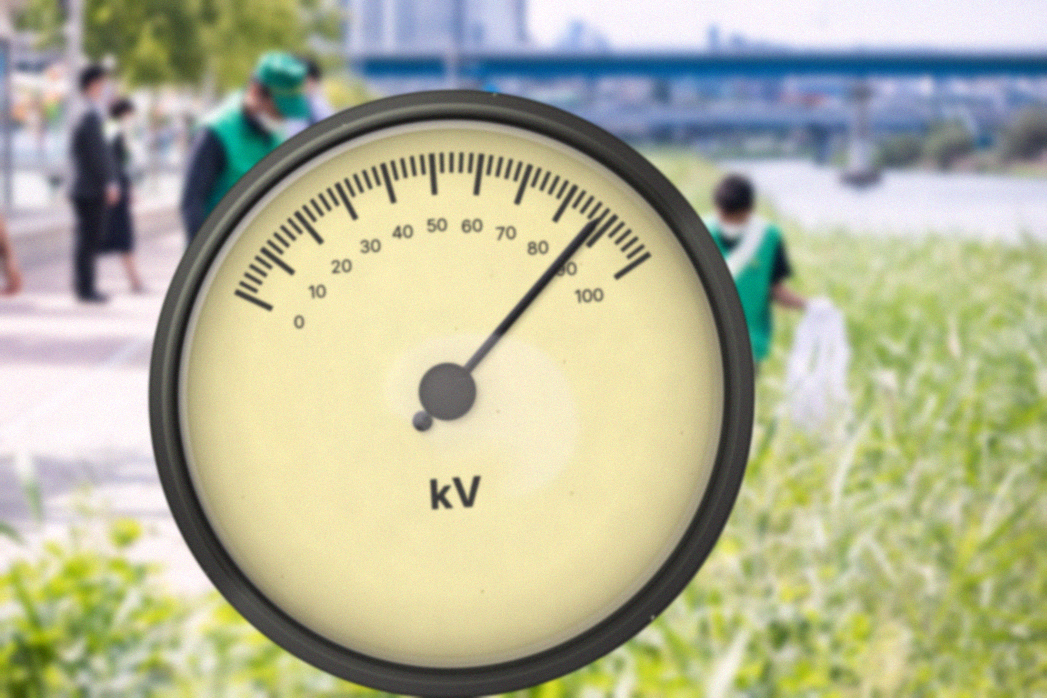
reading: 88kV
